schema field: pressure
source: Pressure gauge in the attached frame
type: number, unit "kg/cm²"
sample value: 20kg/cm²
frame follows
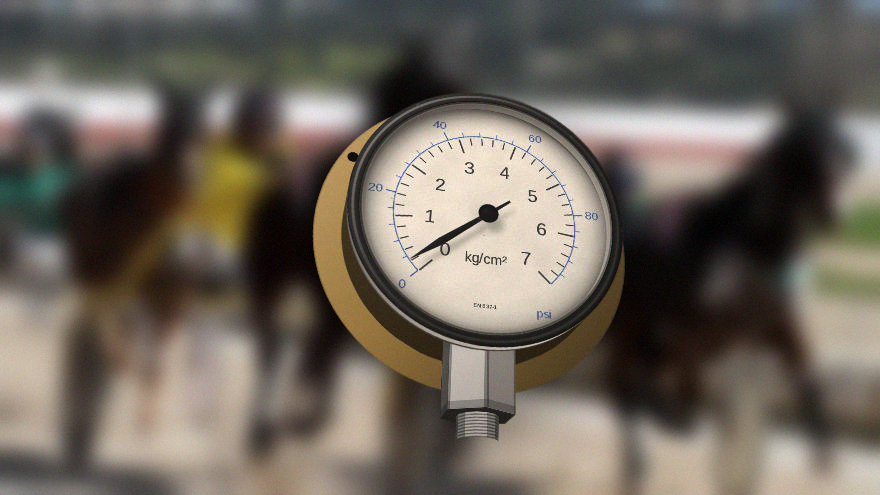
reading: 0.2kg/cm²
